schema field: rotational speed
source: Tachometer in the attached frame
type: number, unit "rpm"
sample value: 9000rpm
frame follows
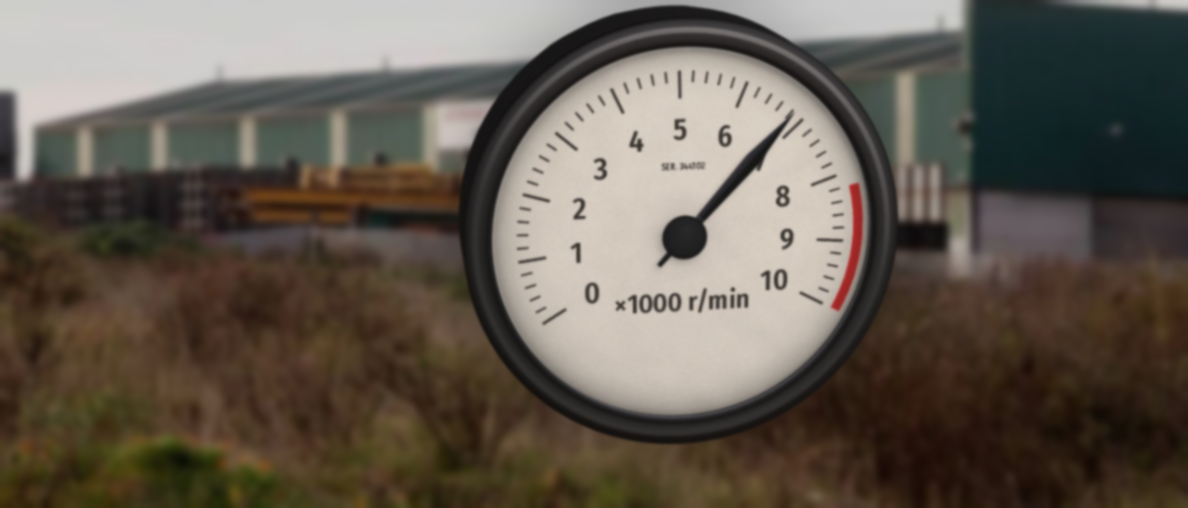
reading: 6800rpm
